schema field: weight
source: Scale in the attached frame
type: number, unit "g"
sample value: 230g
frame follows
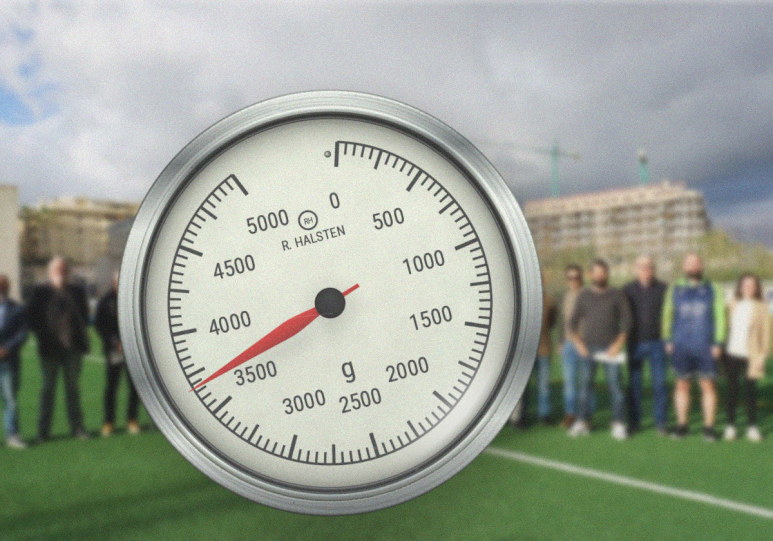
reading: 3675g
